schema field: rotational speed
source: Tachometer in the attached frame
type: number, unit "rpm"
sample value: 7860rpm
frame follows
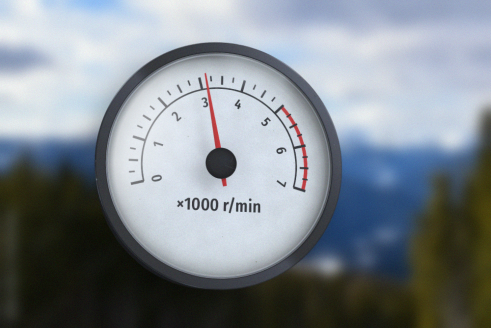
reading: 3125rpm
